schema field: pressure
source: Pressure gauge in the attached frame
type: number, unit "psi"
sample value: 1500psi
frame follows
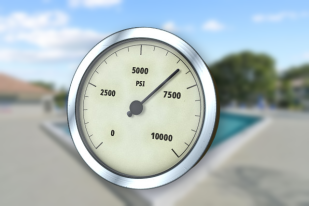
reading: 6750psi
